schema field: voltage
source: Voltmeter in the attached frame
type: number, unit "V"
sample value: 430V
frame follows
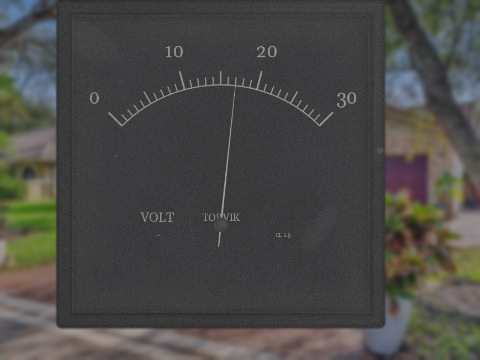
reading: 17V
